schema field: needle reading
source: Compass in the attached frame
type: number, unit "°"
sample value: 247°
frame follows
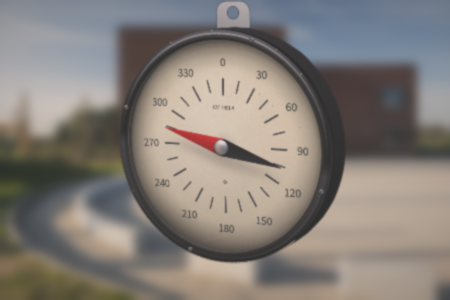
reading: 285°
